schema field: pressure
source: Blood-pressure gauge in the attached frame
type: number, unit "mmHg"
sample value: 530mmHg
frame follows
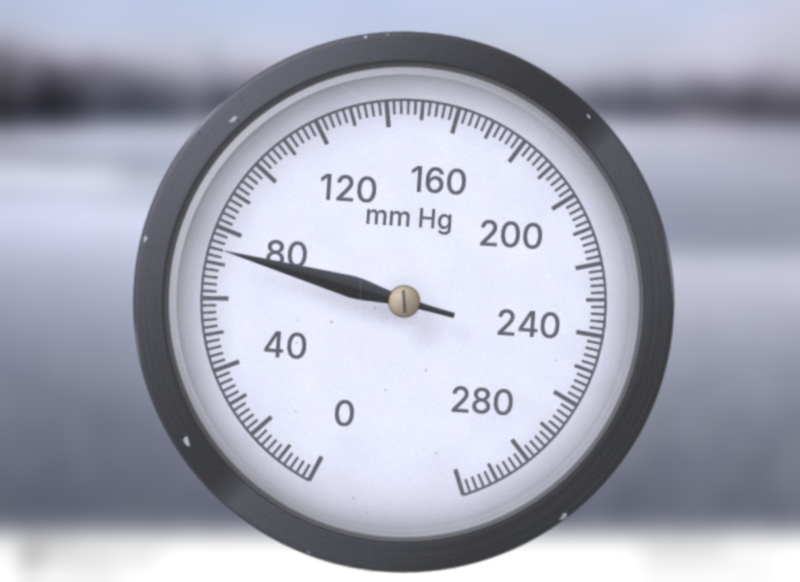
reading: 74mmHg
